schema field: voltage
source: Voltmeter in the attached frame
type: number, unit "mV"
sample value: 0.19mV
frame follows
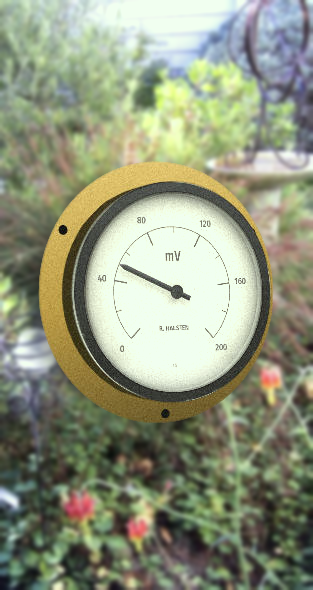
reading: 50mV
